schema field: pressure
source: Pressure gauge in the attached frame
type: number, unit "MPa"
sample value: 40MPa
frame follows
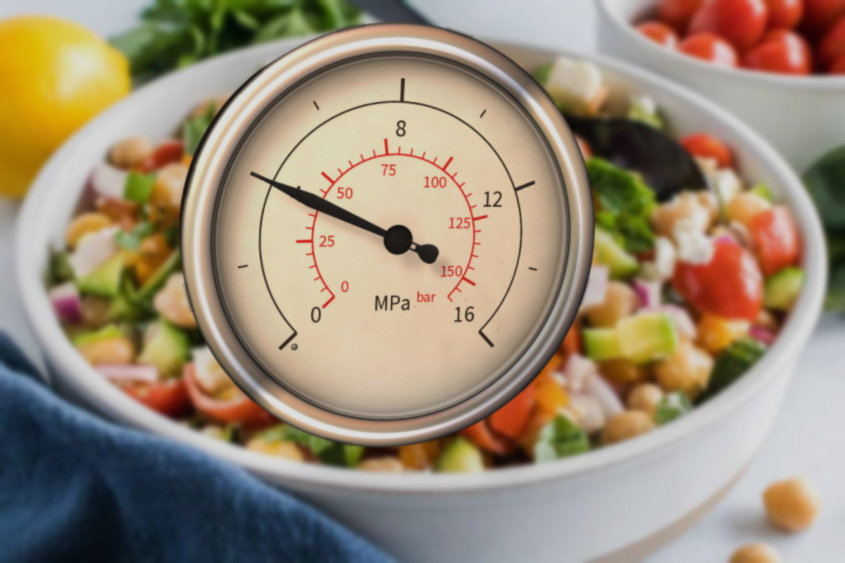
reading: 4MPa
